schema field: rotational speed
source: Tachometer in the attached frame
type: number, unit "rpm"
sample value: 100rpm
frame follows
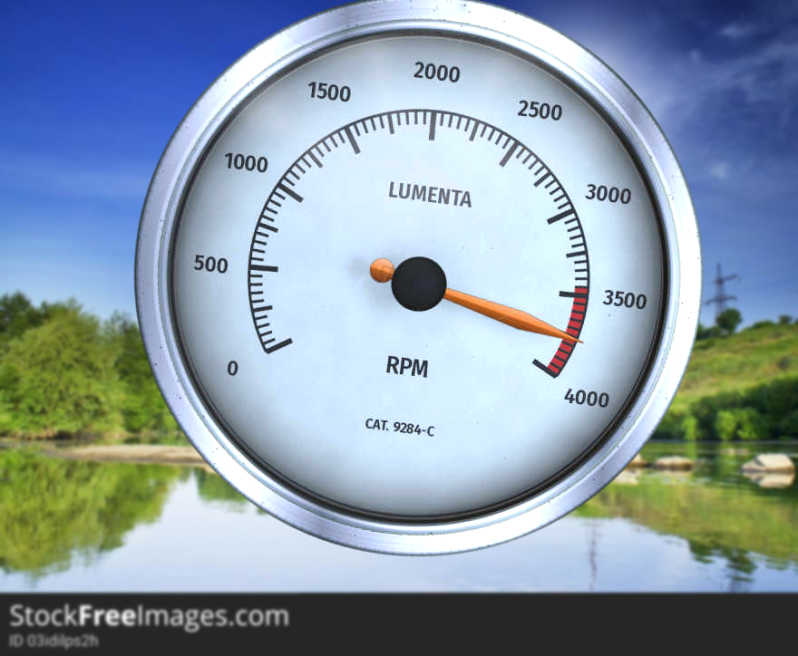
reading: 3750rpm
